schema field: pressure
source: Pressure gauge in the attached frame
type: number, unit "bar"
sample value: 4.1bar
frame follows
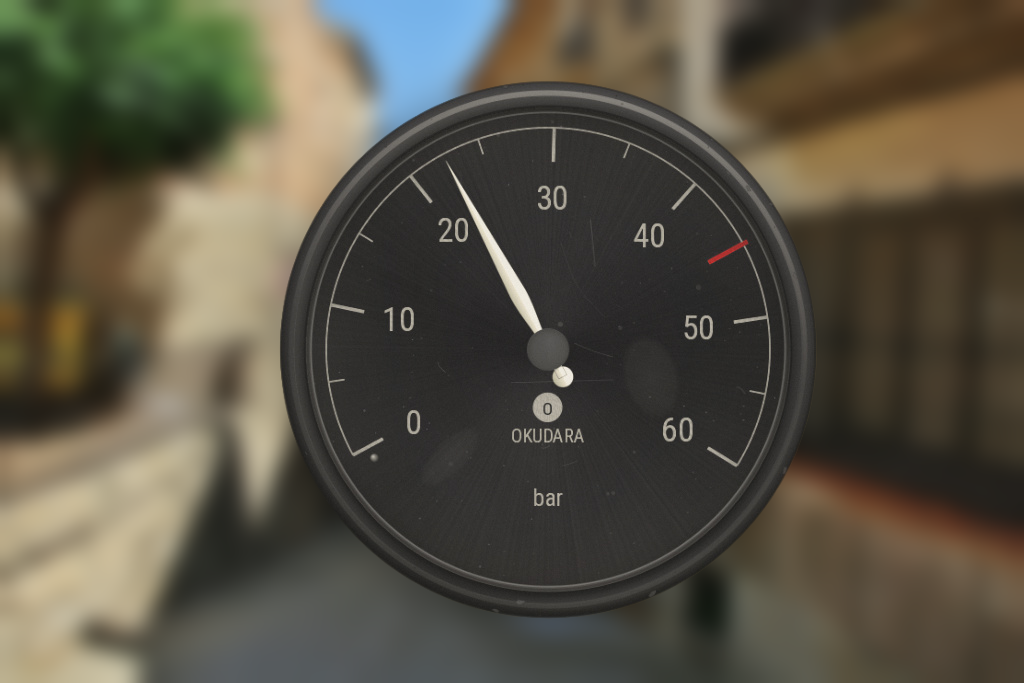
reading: 22.5bar
